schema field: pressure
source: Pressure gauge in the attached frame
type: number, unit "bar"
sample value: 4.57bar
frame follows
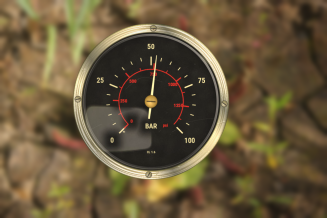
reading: 52.5bar
